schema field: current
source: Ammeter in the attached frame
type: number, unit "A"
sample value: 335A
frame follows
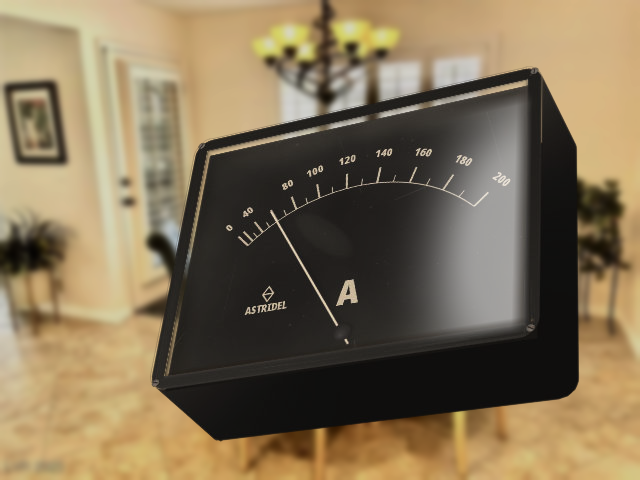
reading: 60A
